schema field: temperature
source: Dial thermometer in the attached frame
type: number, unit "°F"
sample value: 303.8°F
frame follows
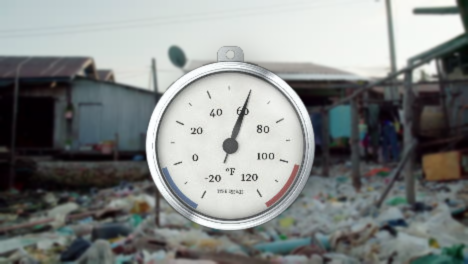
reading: 60°F
